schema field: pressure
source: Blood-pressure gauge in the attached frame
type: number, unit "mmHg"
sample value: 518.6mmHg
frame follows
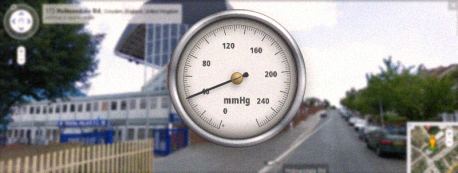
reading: 40mmHg
